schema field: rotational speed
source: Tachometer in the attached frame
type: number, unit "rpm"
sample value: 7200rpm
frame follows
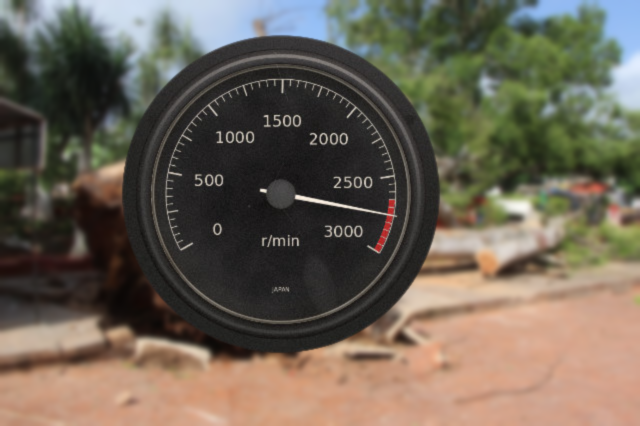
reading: 2750rpm
